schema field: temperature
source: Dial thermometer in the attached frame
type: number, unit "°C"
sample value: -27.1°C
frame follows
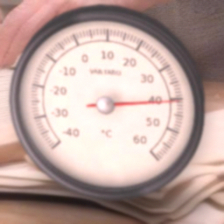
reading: 40°C
